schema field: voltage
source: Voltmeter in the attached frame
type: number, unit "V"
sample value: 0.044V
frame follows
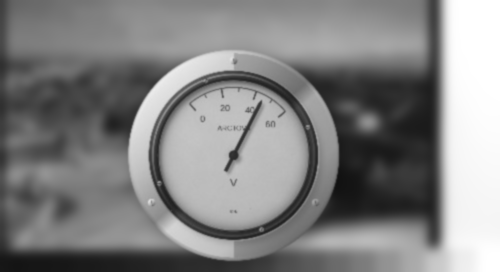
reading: 45V
